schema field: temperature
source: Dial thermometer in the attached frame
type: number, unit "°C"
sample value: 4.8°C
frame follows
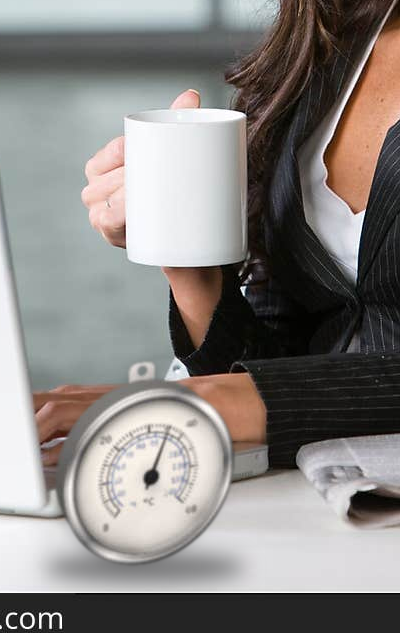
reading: 35°C
